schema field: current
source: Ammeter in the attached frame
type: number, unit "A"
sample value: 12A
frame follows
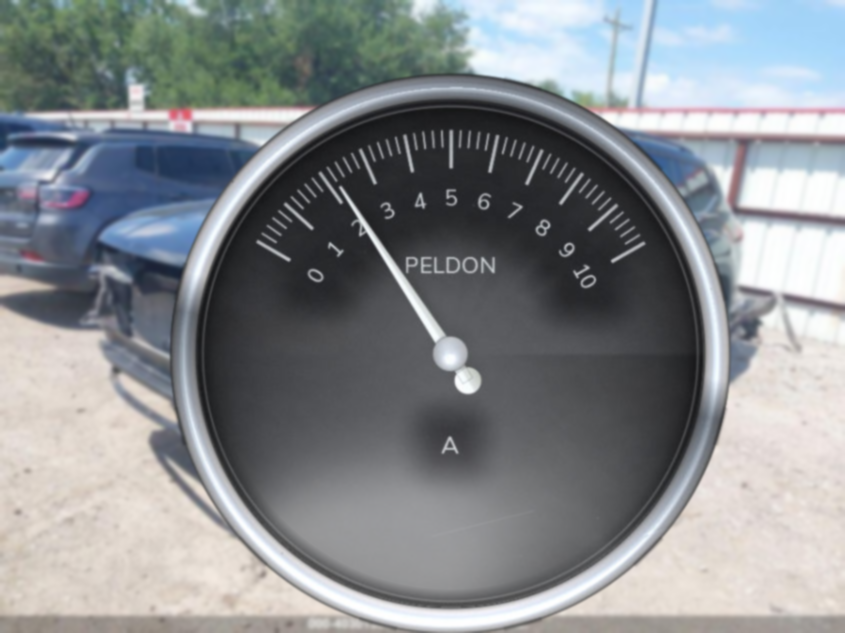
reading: 2.2A
